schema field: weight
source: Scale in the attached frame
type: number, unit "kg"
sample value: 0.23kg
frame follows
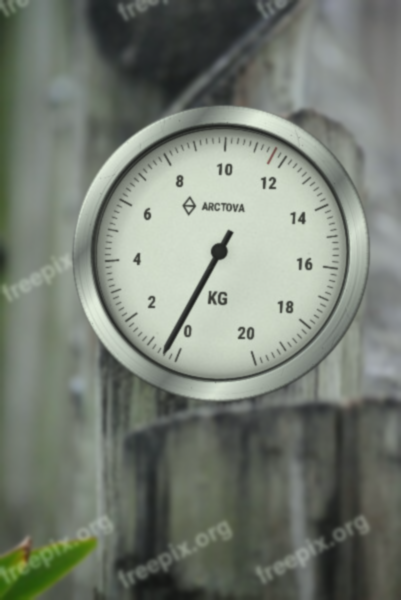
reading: 0.4kg
